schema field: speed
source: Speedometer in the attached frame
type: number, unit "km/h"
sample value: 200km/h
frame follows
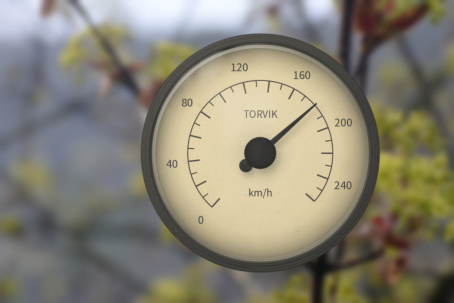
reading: 180km/h
